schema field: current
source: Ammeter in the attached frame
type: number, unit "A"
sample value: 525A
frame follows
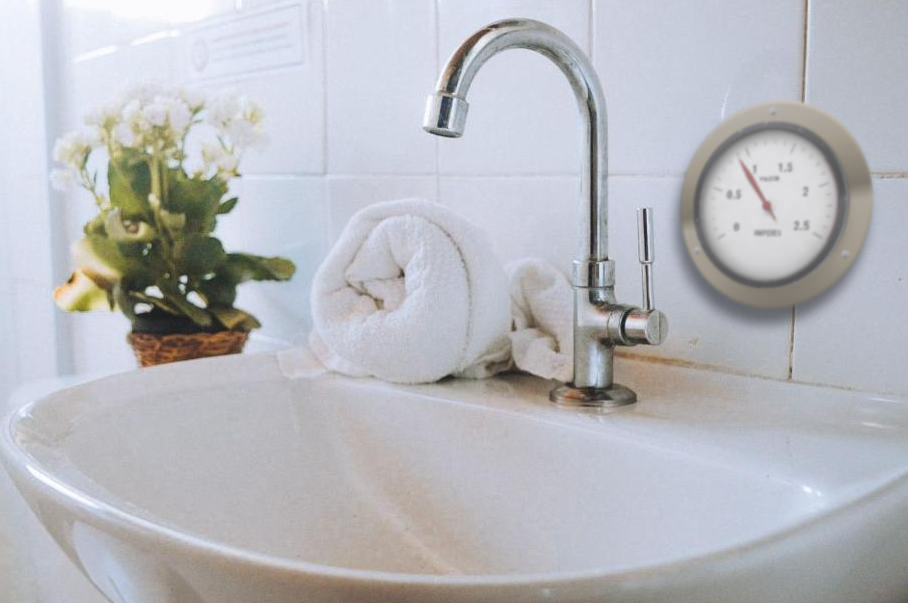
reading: 0.9A
